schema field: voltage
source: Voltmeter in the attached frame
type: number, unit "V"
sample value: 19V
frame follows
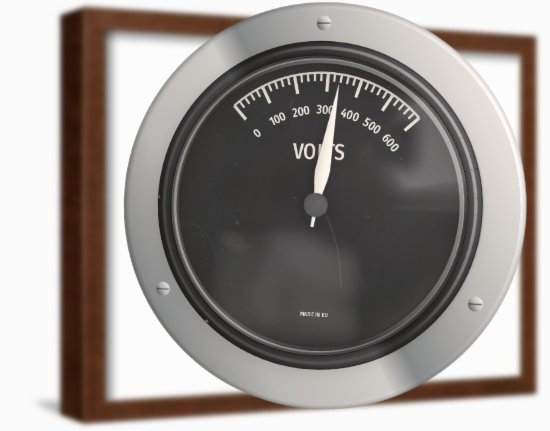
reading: 340V
